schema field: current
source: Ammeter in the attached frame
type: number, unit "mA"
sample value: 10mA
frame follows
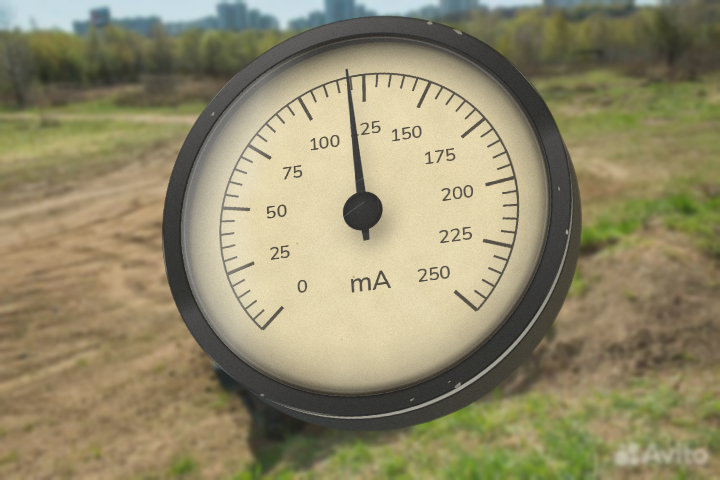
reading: 120mA
